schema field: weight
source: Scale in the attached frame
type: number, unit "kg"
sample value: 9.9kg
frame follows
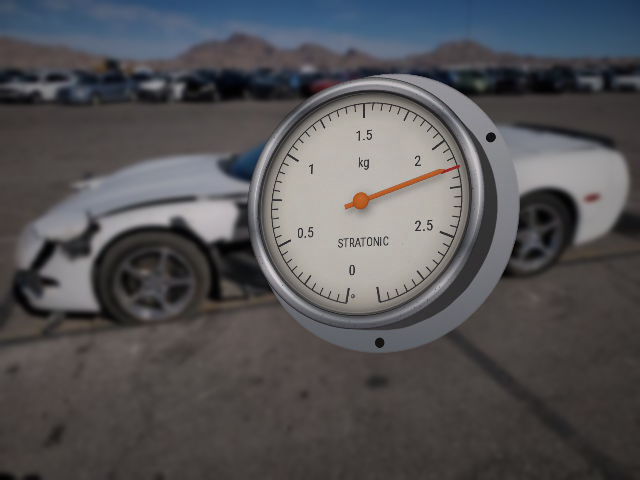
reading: 2.15kg
